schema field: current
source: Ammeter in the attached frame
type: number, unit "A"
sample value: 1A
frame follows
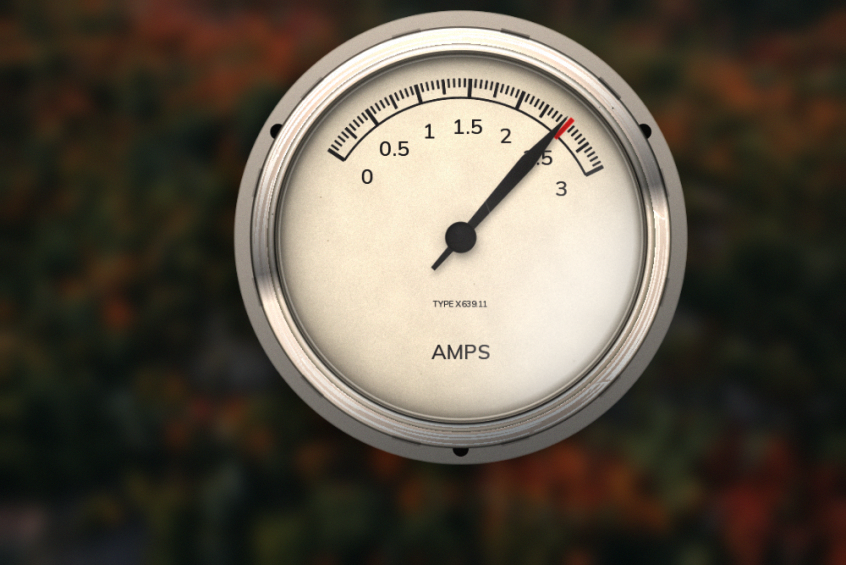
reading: 2.45A
